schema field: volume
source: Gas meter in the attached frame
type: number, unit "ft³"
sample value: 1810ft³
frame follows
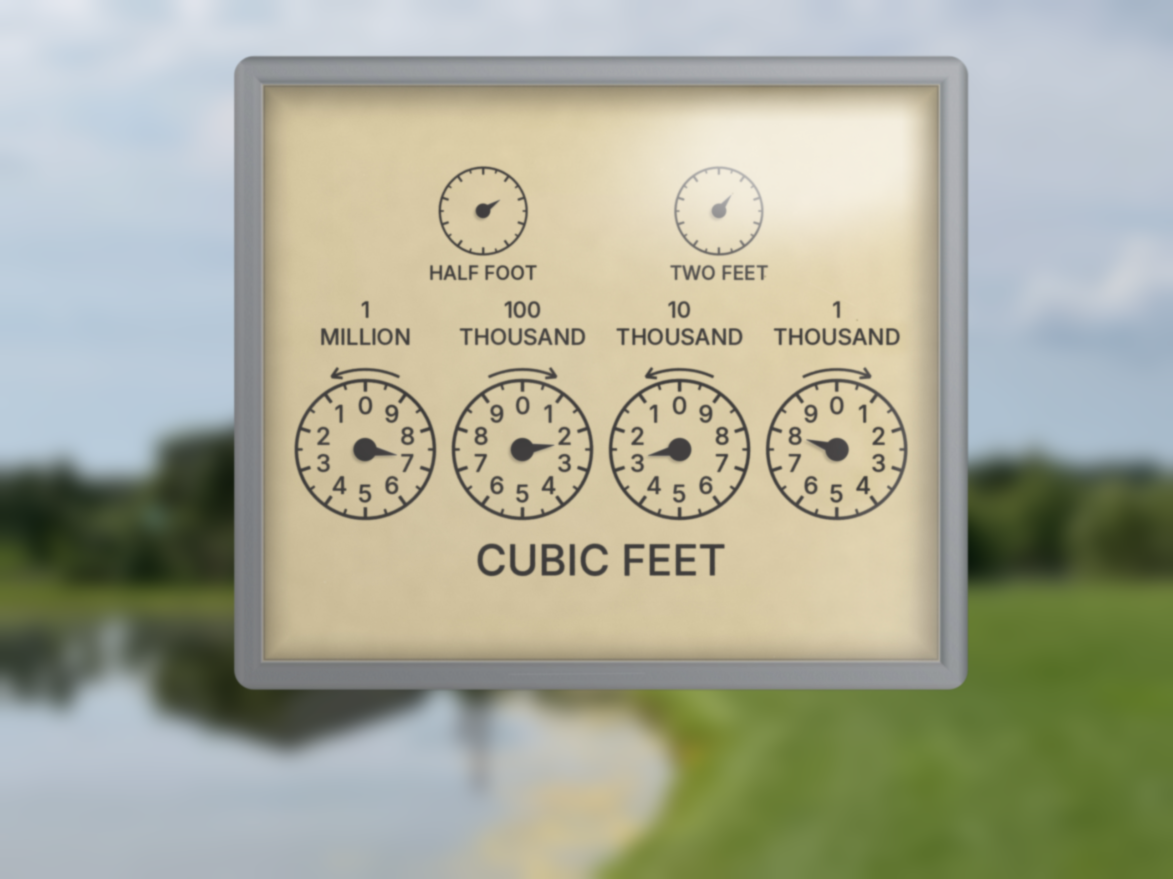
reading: 722800ft³
